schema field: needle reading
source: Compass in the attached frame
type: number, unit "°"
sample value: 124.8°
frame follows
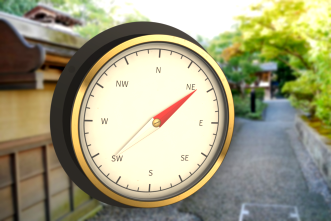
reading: 50°
